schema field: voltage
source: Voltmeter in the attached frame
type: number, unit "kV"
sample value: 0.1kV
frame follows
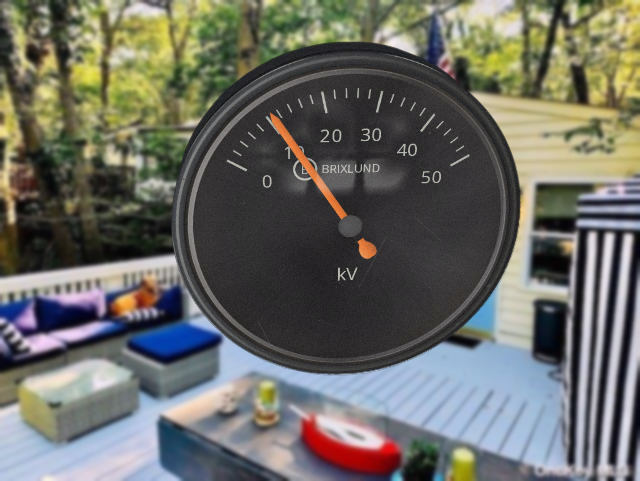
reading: 11kV
